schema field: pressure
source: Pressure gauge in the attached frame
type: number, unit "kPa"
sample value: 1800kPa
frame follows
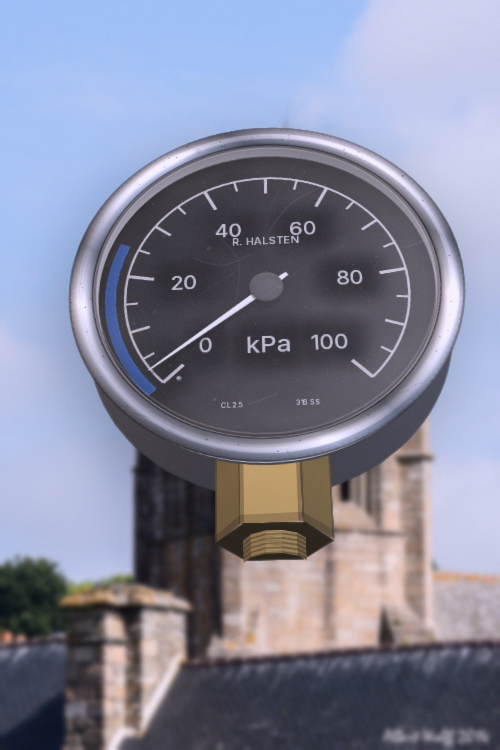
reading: 2.5kPa
